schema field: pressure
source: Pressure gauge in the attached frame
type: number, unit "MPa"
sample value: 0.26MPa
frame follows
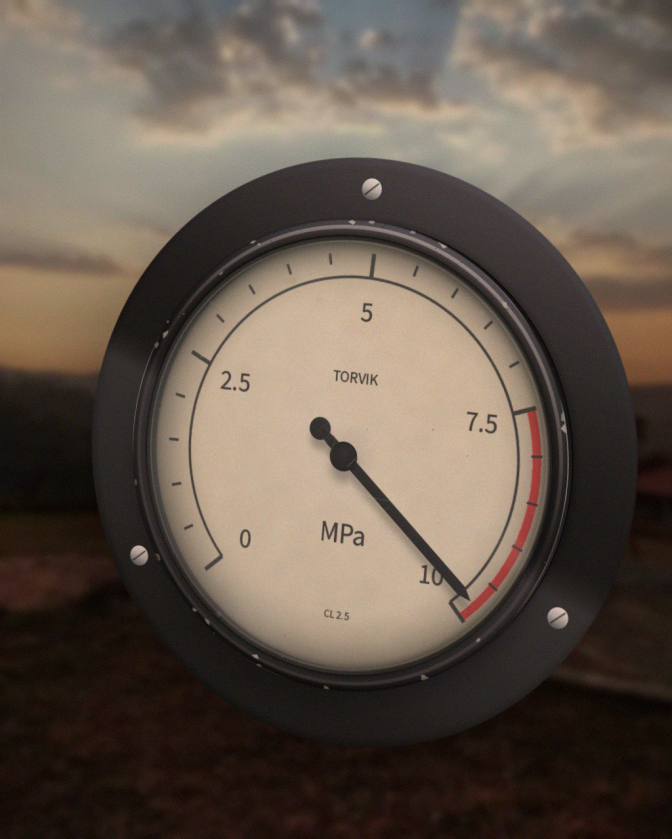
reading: 9.75MPa
